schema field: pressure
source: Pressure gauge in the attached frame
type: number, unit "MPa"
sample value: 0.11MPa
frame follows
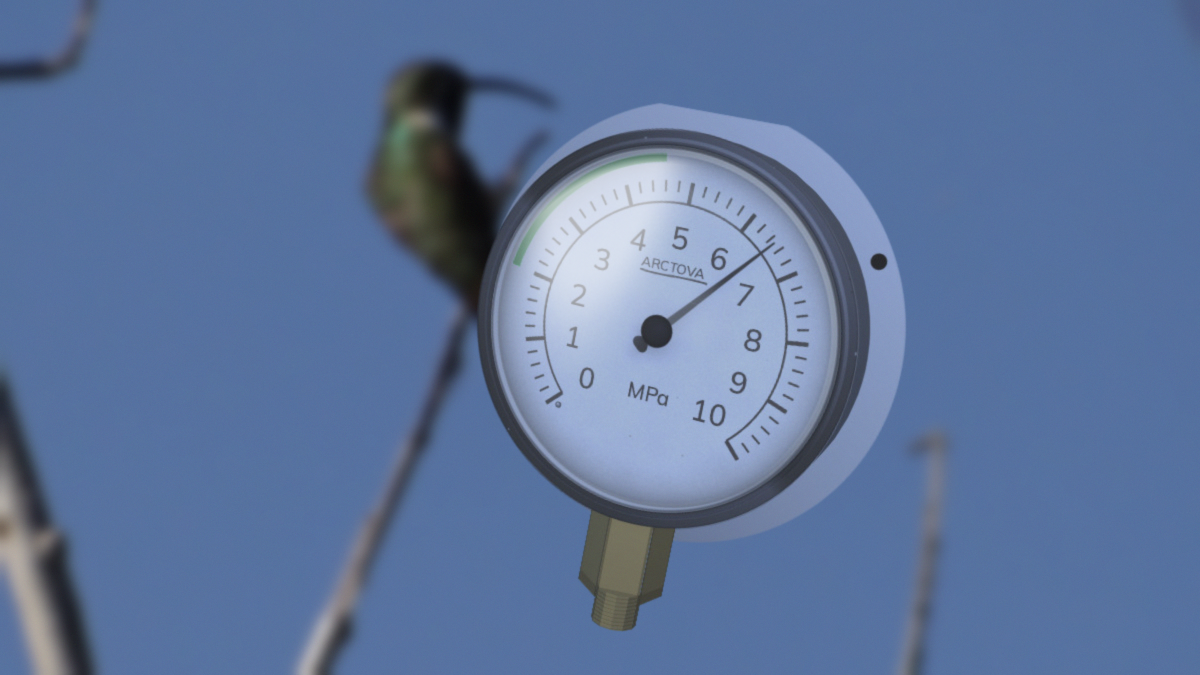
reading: 6.5MPa
